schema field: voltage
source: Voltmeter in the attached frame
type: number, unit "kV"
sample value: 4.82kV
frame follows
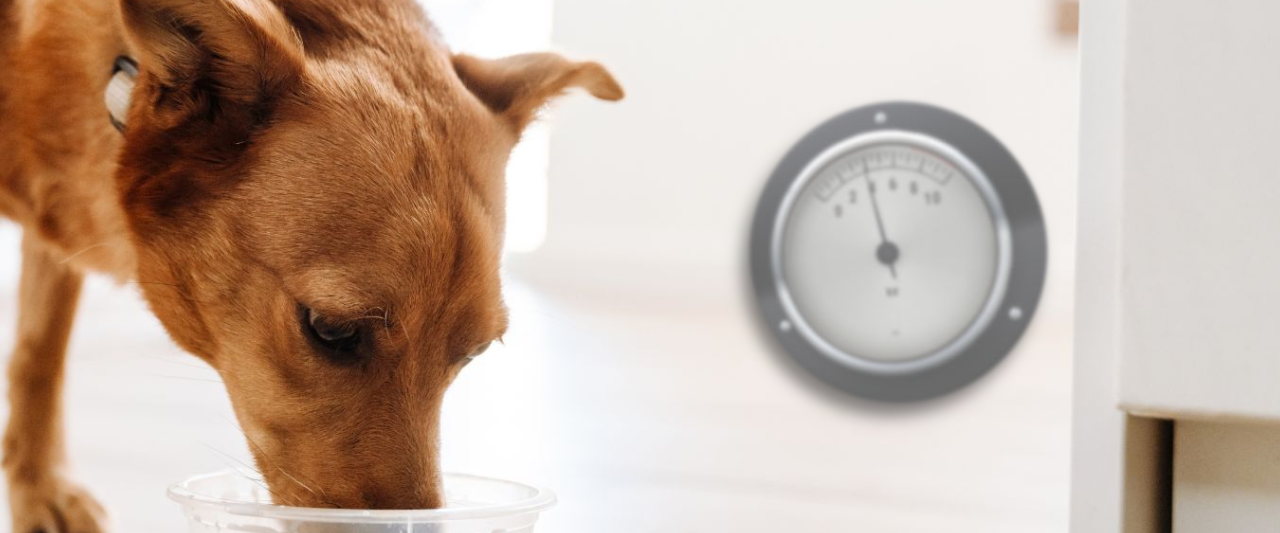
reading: 4kV
